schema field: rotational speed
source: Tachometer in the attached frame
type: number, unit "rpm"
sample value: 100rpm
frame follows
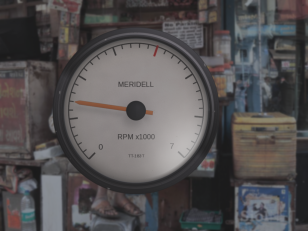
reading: 1400rpm
